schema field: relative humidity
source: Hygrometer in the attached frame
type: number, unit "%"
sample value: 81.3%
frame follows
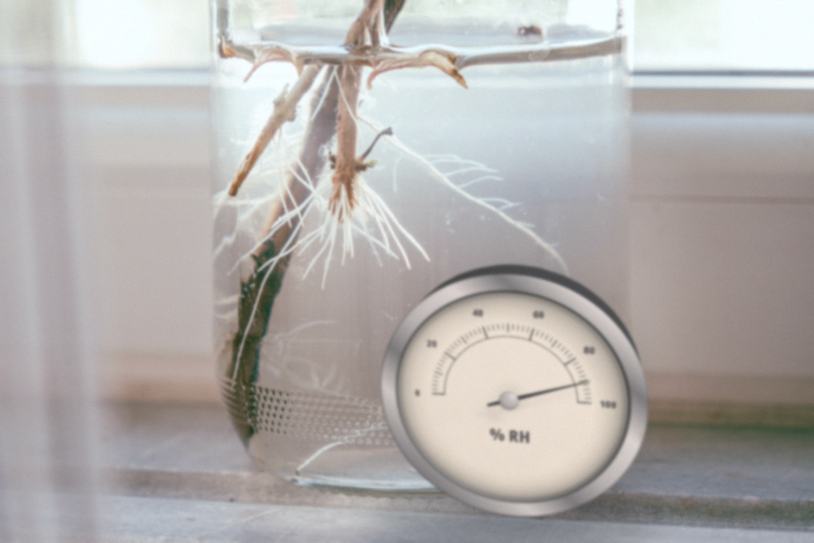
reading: 90%
